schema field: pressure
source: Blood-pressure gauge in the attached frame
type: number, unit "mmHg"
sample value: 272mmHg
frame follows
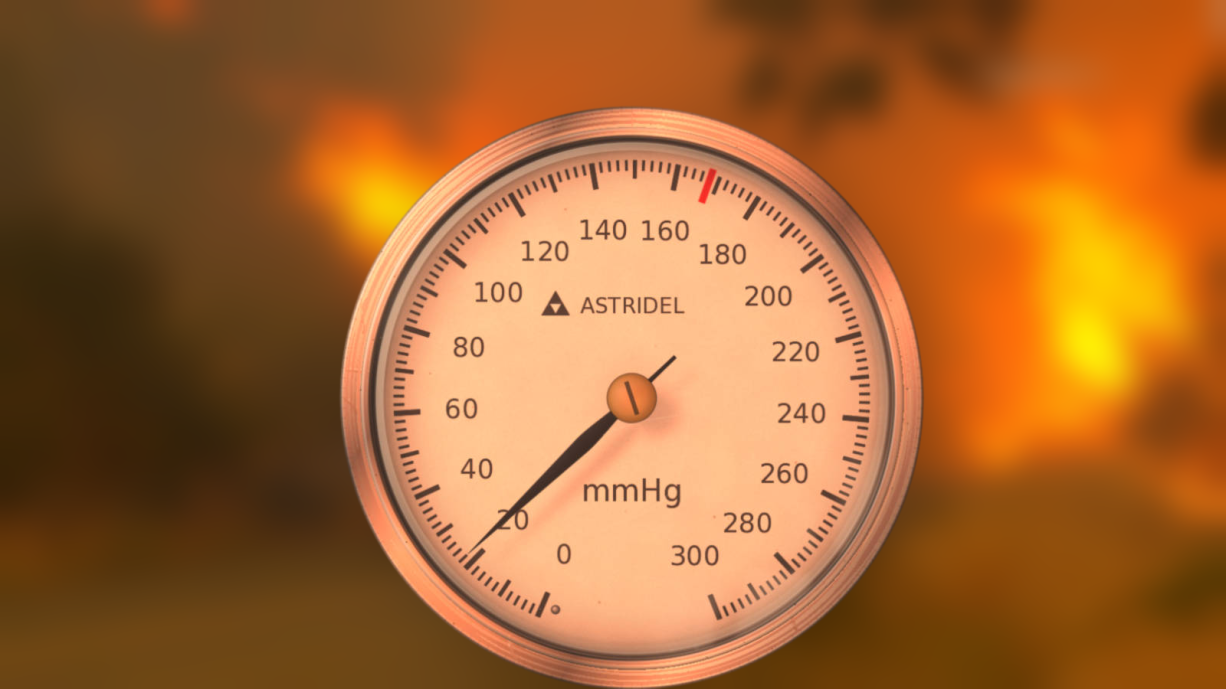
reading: 22mmHg
